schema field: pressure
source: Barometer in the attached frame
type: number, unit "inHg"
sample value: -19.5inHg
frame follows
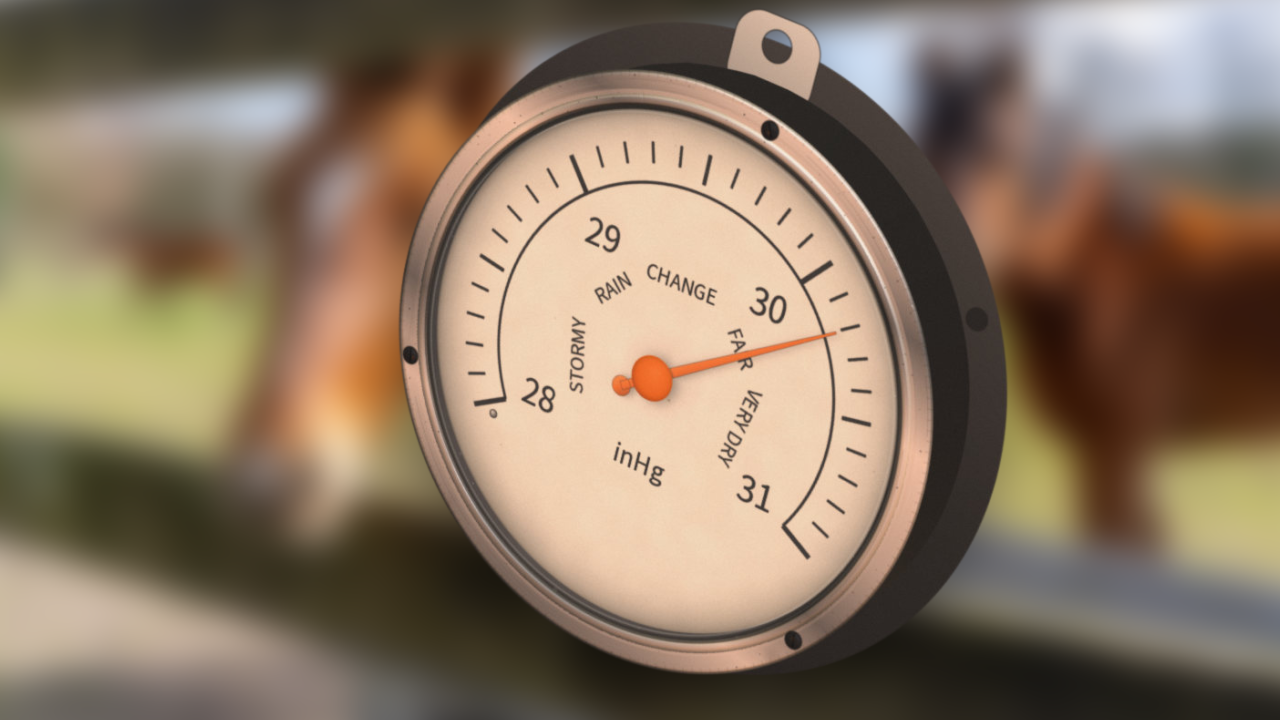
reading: 30.2inHg
